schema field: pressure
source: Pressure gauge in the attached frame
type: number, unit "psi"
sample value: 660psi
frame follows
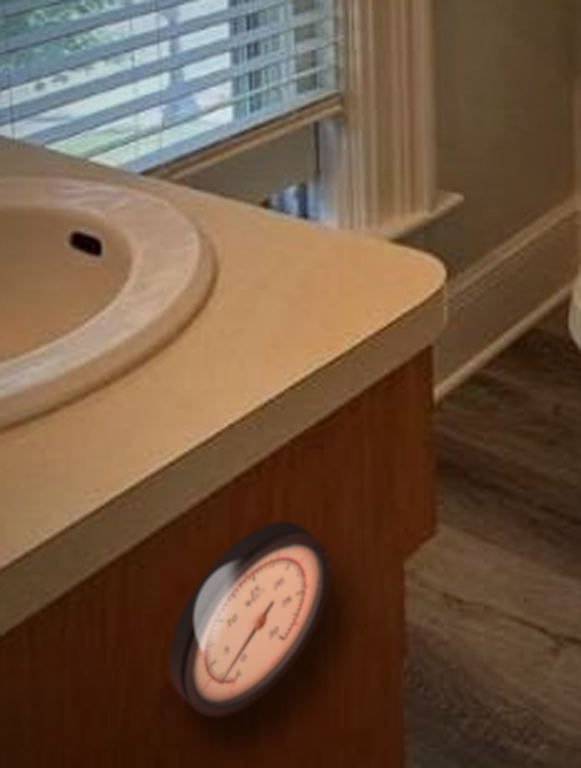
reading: 2.5psi
